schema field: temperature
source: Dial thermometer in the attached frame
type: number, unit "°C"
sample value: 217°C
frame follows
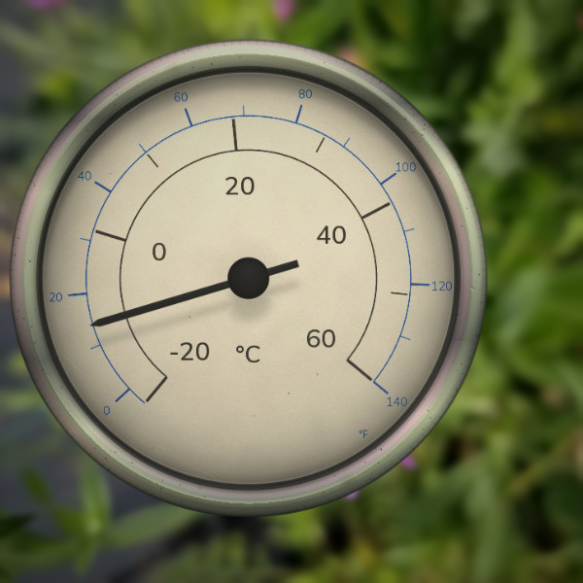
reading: -10°C
